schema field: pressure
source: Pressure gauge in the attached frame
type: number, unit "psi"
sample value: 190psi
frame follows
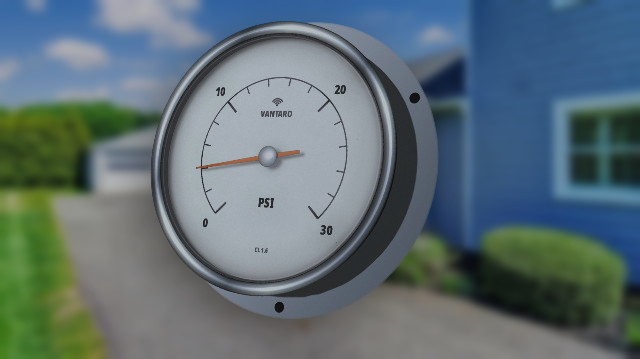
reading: 4psi
